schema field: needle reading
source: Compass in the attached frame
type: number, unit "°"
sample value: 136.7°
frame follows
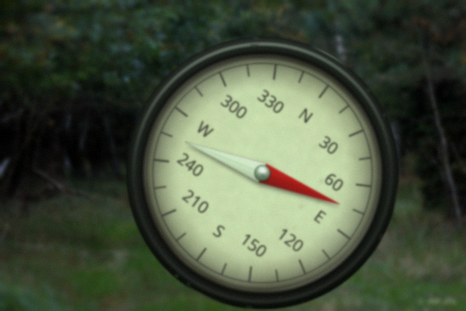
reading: 75°
